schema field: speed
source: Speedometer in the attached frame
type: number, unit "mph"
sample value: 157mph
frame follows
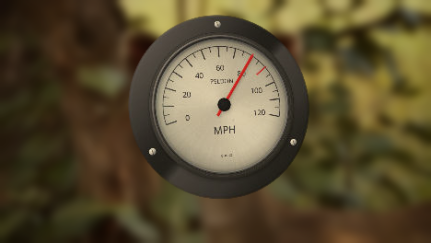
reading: 80mph
